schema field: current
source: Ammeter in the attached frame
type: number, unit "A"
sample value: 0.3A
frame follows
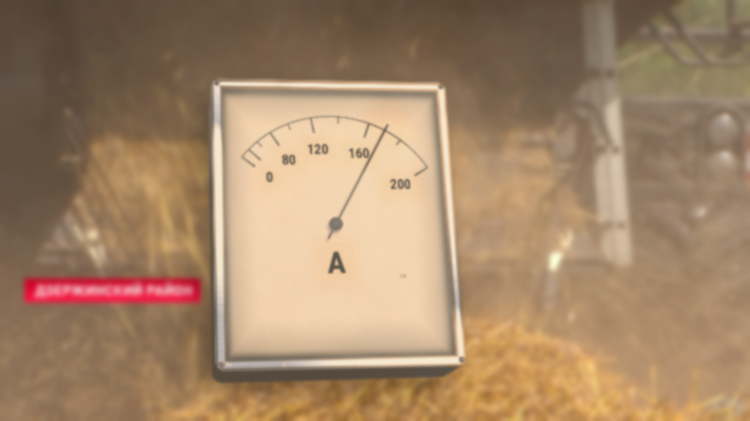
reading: 170A
